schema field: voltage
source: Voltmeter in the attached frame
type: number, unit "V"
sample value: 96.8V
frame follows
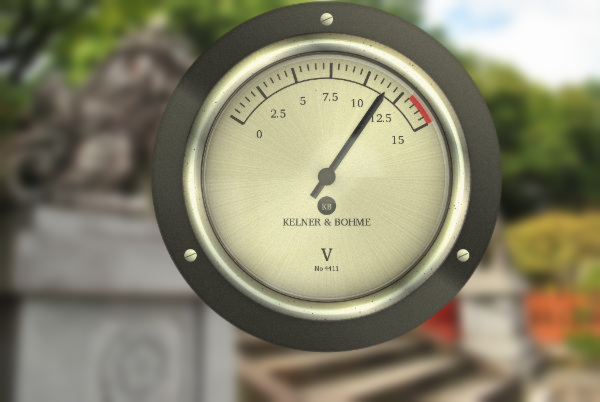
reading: 11.5V
